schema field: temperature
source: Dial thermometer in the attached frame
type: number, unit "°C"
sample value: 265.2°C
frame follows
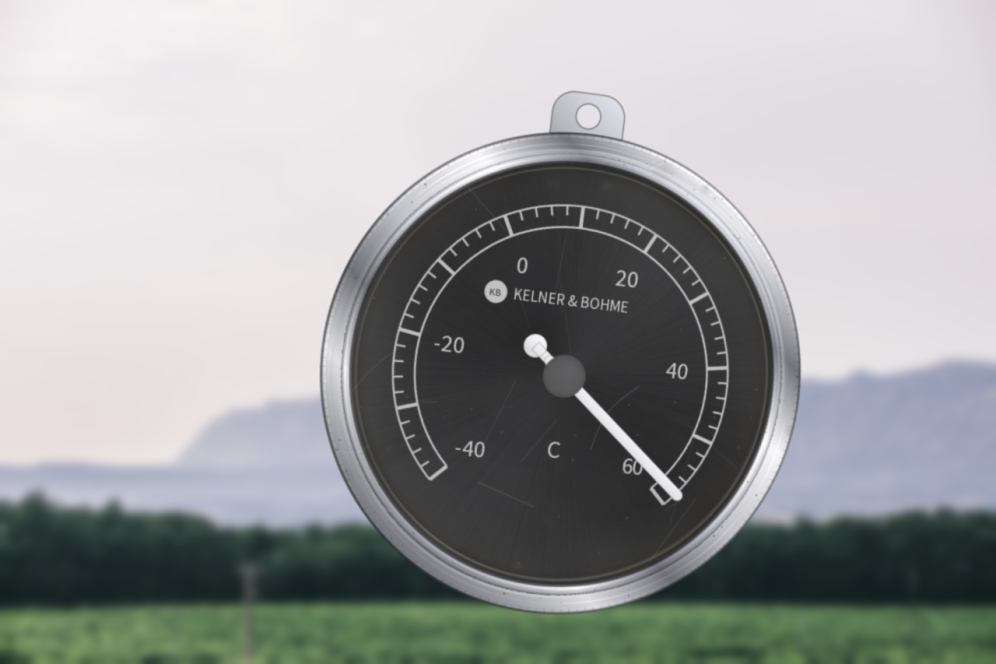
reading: 58°C
